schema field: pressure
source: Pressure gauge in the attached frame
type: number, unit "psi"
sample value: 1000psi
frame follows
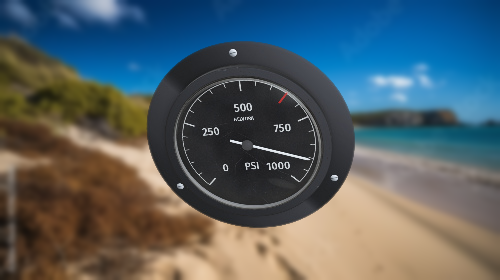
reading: 900psi
